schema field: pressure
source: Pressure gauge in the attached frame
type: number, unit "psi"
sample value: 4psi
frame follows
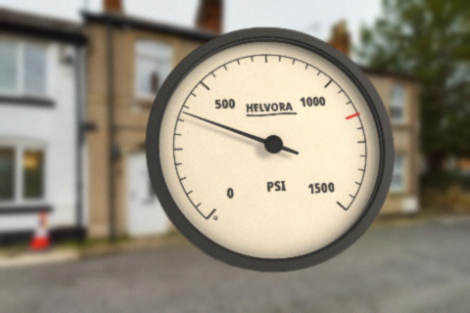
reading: 375psi
